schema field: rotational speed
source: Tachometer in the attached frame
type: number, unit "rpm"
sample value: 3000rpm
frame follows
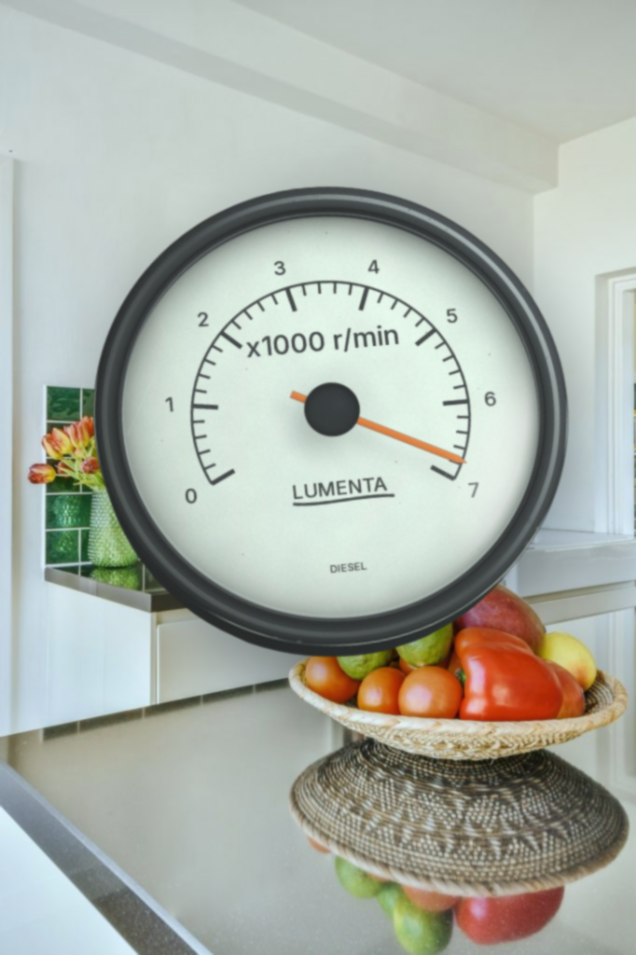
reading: 6800rpm
